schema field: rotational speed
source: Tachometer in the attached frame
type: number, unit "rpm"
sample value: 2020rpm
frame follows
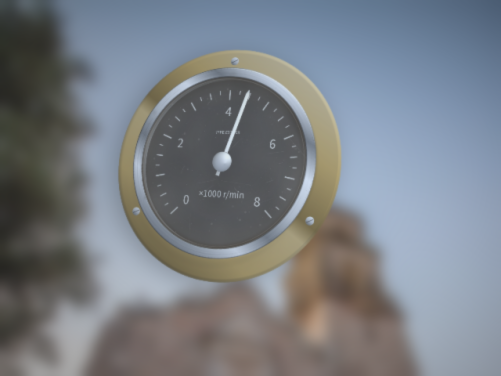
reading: 4500rpm
